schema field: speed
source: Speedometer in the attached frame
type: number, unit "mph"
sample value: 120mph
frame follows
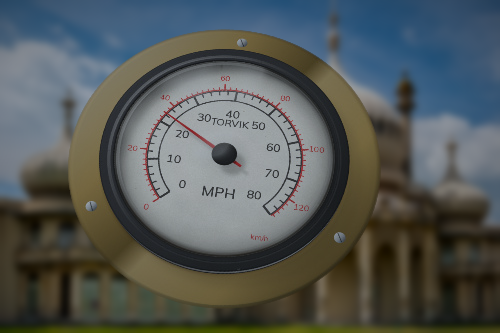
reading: 22mph
